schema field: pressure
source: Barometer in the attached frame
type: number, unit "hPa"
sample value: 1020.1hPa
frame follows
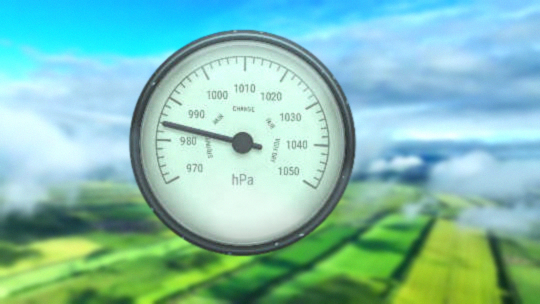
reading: 984hPa
